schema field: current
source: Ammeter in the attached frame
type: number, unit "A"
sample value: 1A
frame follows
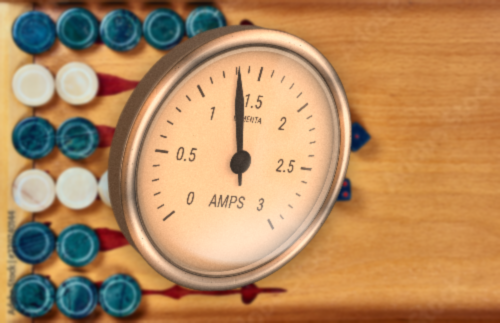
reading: 1.3A
